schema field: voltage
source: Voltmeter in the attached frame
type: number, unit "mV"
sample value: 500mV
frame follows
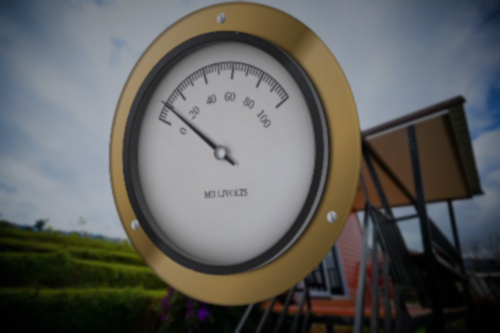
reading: 10mV
